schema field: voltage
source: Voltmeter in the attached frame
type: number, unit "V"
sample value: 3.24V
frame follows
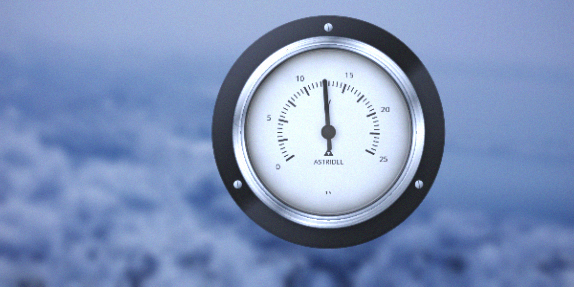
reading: 12.5V
